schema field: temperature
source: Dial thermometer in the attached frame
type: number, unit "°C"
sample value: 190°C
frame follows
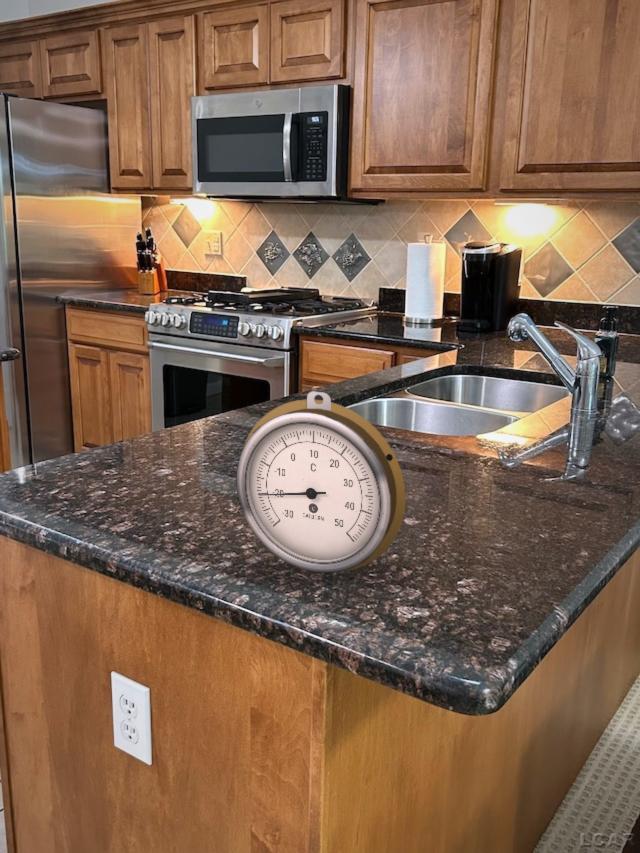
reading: -20°C
